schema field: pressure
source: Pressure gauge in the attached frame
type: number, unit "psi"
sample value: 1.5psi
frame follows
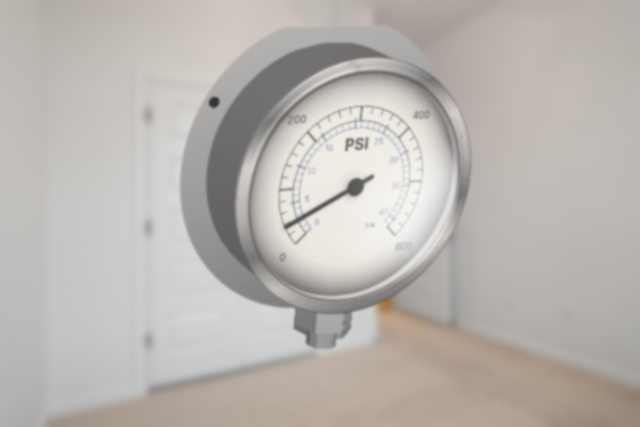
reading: 40psi
